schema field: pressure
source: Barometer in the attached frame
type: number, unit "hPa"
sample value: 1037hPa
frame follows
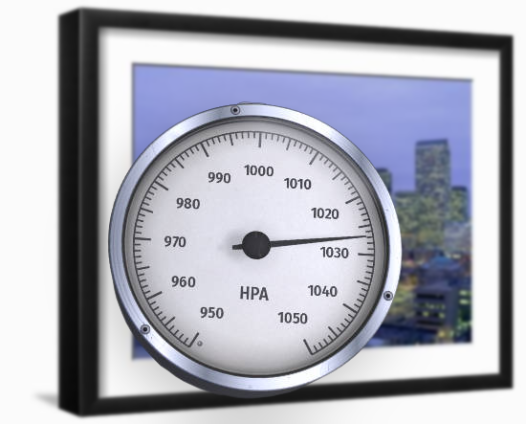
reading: 1027hPa
